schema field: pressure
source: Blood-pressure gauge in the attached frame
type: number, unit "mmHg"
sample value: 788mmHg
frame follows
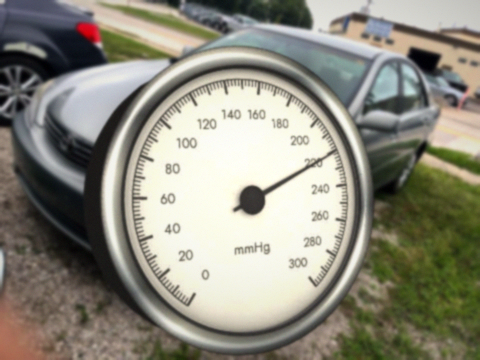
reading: 220mmHg
